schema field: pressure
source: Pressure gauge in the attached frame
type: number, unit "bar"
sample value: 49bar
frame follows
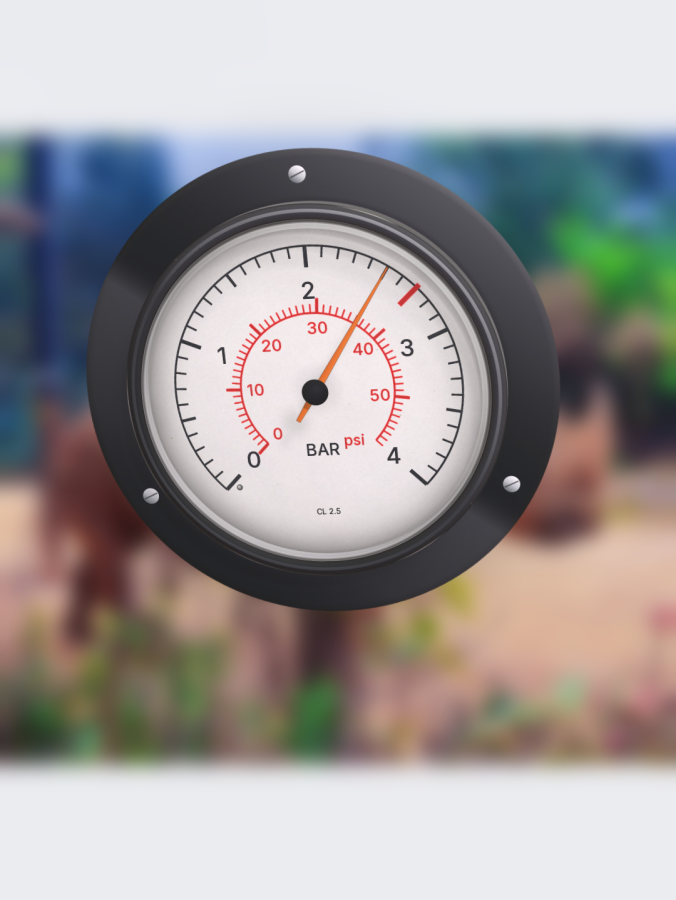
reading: 2.5bar
